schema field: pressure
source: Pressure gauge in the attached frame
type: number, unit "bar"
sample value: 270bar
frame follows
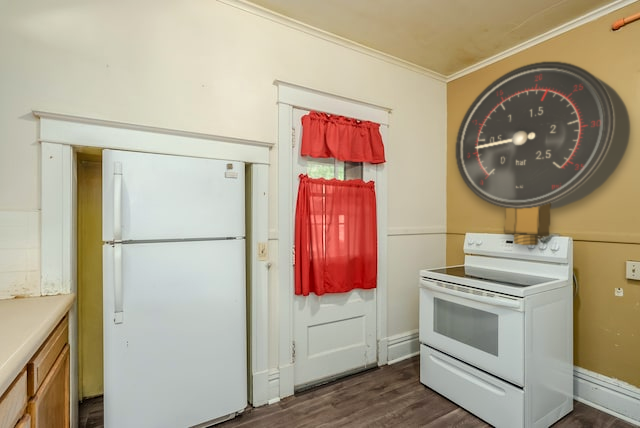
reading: 0.4bar
